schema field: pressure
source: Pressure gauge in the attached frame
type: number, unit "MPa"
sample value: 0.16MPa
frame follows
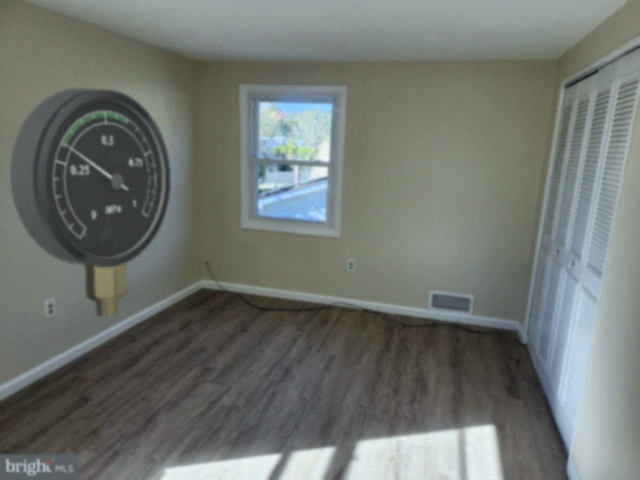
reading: 0.3MPa
